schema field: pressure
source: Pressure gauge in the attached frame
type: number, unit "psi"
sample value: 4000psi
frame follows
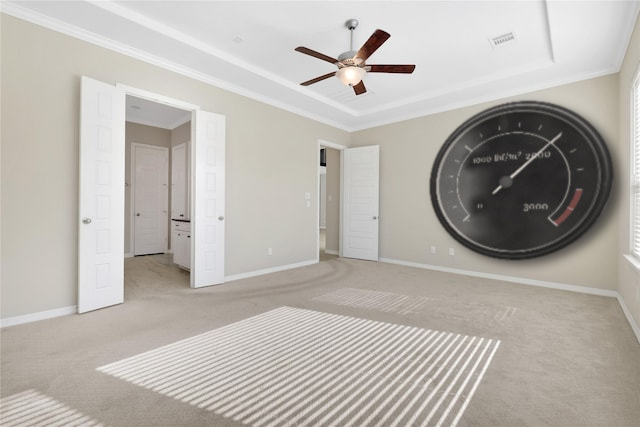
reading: 2000psi
